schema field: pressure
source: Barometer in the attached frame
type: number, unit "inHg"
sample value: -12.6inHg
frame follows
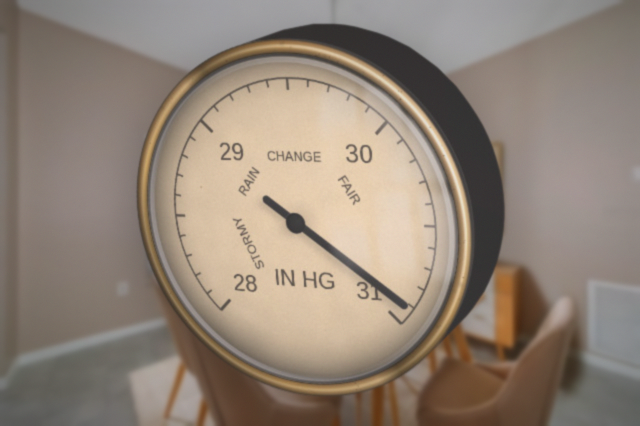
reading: 30.9inHg
